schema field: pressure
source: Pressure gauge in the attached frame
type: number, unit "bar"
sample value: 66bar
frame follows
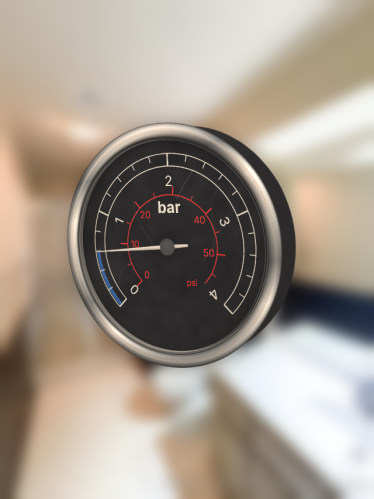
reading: 0.6bar
